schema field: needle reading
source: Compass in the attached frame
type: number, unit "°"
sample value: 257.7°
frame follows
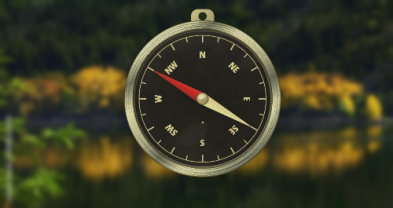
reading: 300°
